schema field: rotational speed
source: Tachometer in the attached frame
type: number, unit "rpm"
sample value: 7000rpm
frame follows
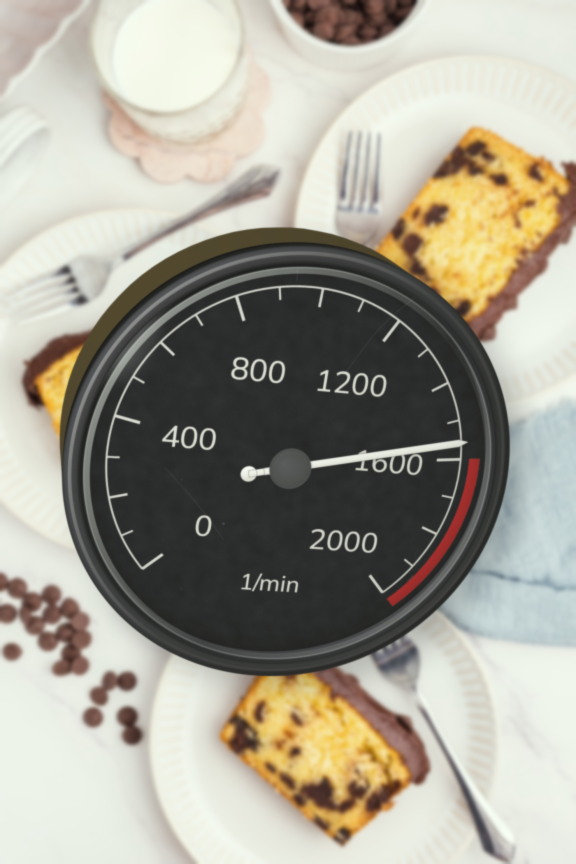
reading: 1550rpm
